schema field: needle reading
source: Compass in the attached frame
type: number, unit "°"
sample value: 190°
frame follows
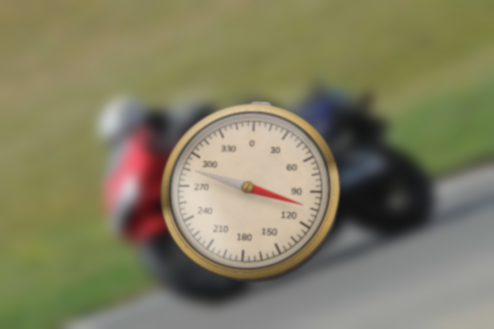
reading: 105°
